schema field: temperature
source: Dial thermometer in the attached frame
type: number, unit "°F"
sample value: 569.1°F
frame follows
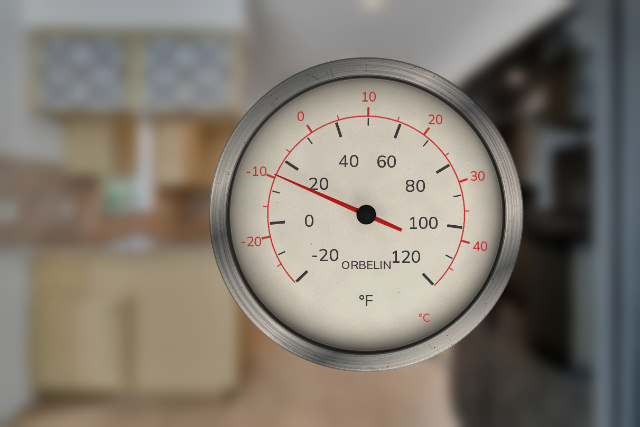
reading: 15°F
